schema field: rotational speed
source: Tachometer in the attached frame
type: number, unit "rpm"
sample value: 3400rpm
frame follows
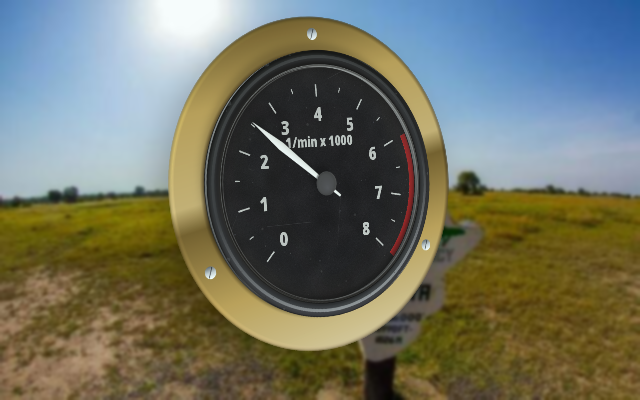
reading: 2500rpm
